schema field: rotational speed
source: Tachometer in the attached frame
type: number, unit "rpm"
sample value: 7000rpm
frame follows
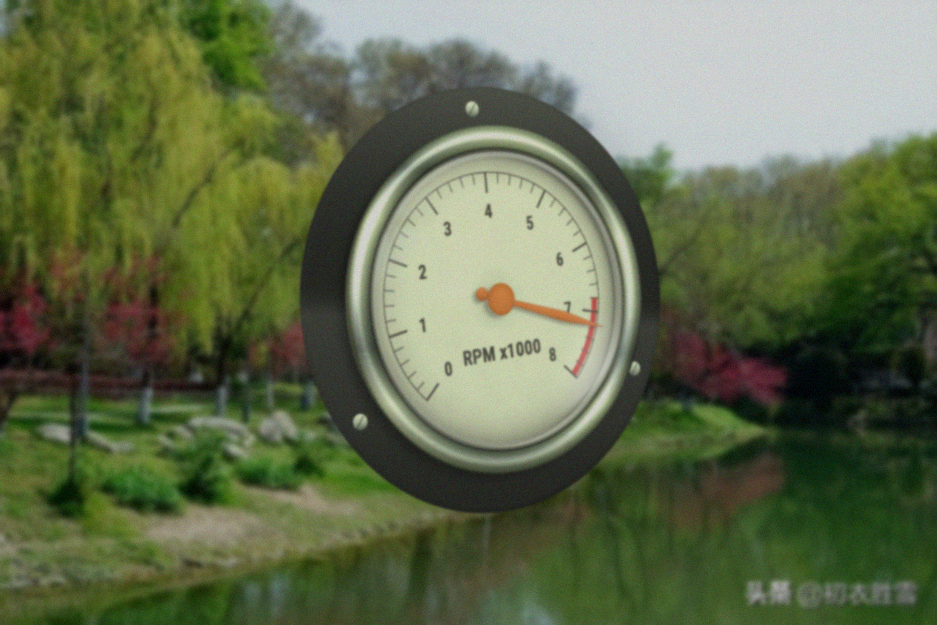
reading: 7200rpm
